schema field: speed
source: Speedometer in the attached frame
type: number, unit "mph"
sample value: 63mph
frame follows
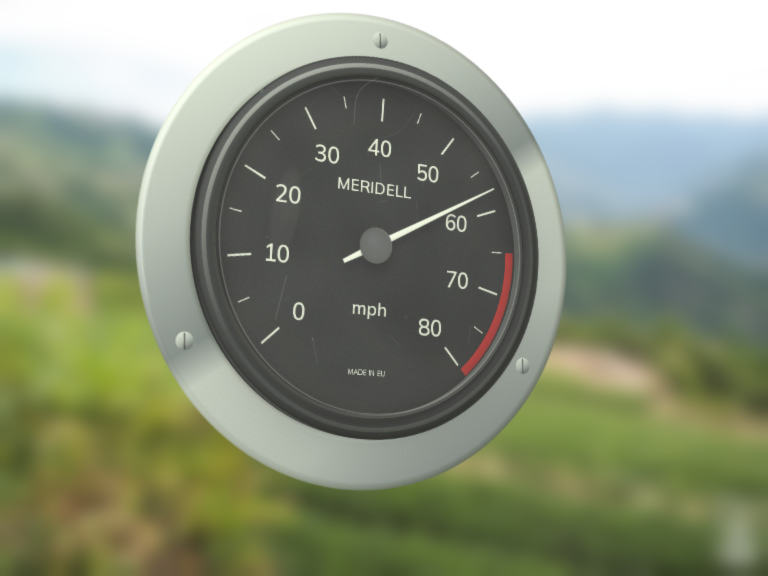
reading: 57.5mph
